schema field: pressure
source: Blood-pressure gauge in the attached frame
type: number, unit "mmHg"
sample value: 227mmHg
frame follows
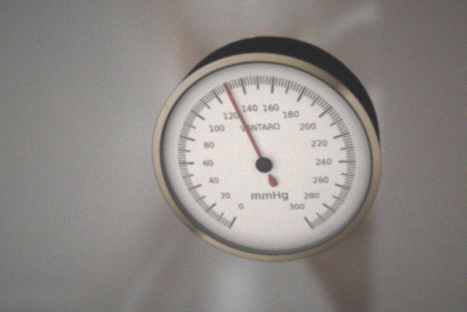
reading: 130mmHg
